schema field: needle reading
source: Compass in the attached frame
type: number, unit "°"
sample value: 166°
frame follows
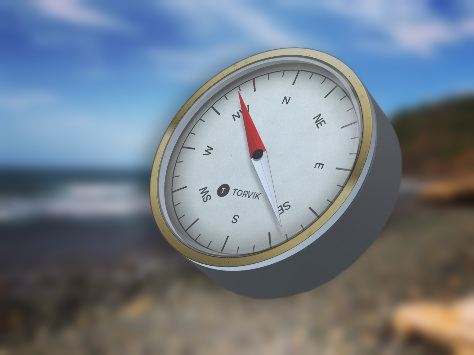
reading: 320°
